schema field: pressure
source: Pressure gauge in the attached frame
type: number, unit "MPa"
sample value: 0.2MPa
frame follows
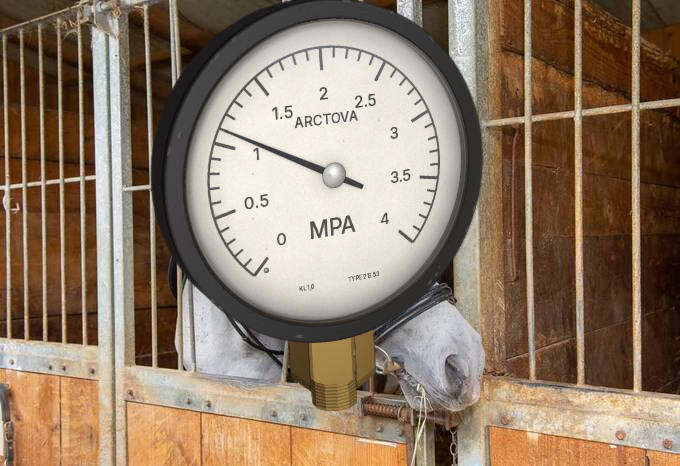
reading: 1.1MPa
